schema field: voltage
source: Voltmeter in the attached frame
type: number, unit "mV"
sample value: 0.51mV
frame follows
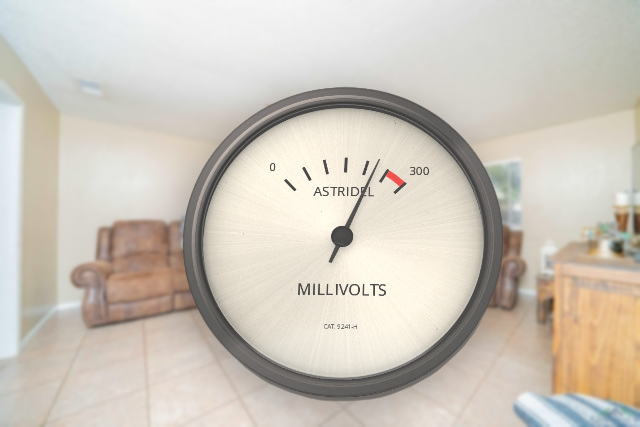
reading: 225mV
